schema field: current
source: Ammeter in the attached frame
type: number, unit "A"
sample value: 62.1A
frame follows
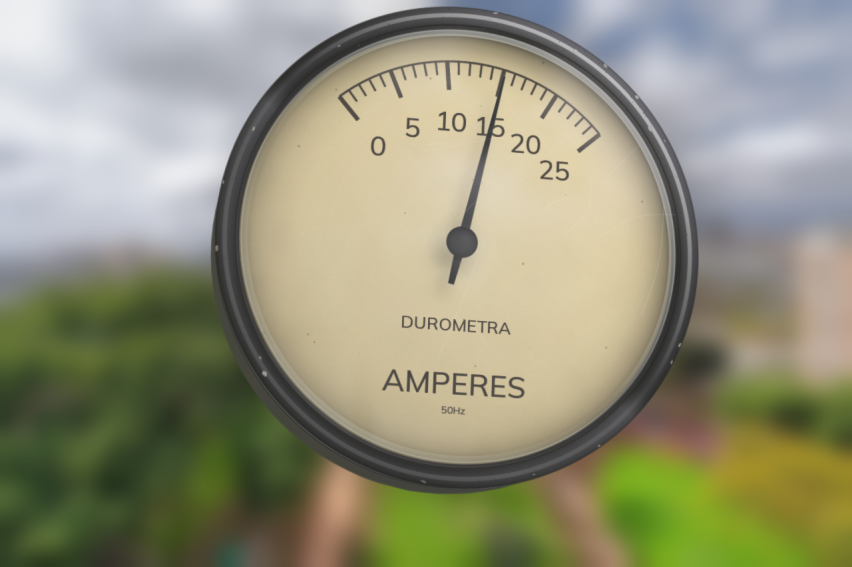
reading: 15A
